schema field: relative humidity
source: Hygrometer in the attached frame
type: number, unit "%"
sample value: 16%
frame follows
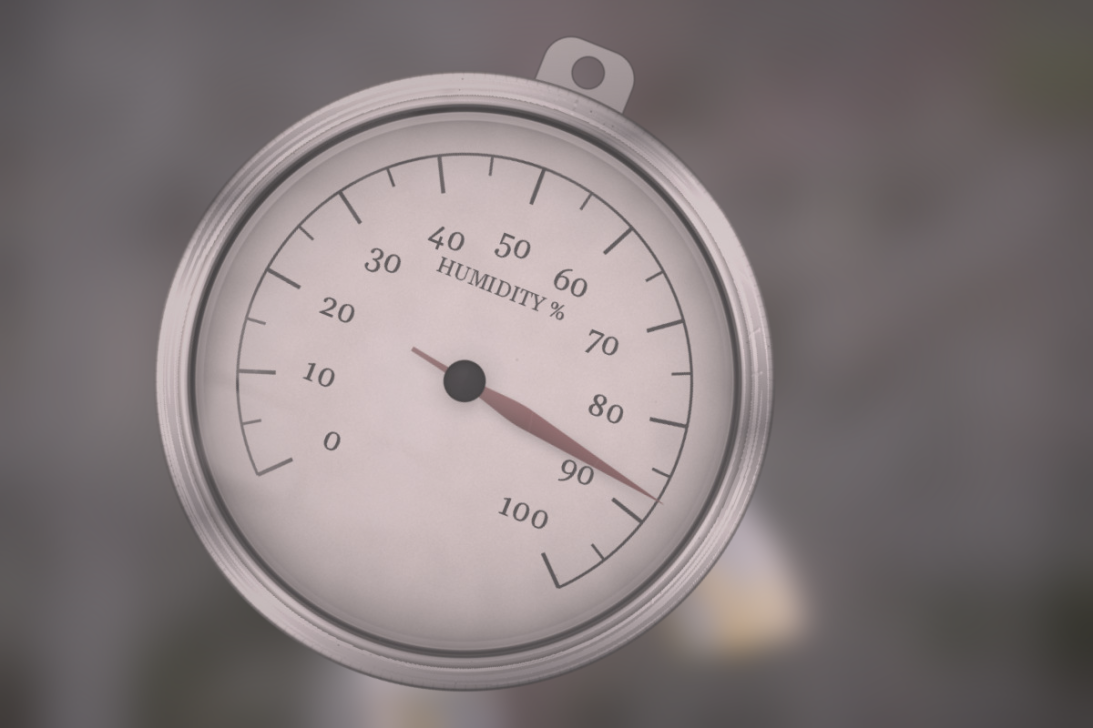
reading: 87.5%
